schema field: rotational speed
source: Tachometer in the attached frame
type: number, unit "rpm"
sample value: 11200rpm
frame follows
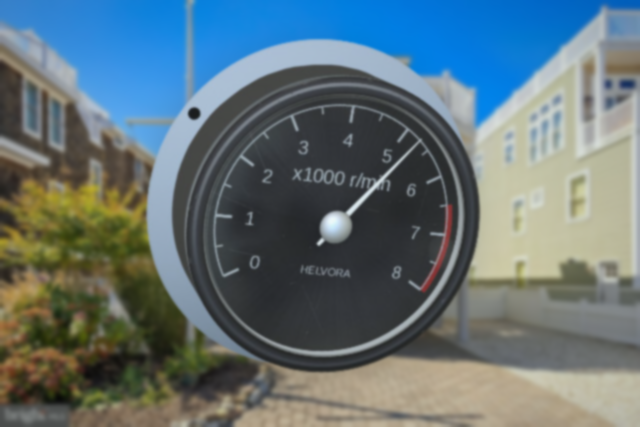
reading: 5250rpm
